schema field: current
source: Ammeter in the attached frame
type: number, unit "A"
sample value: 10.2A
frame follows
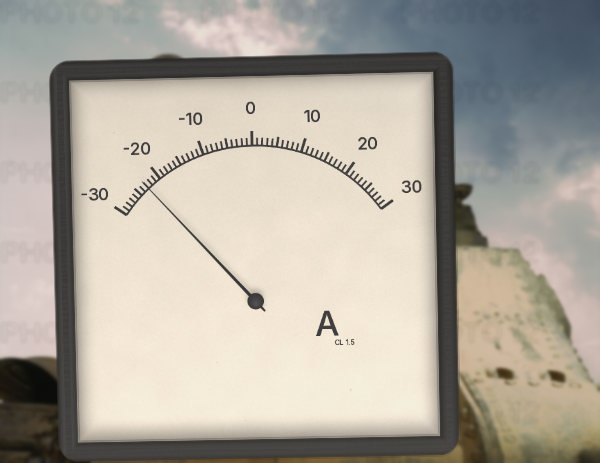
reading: -23A
